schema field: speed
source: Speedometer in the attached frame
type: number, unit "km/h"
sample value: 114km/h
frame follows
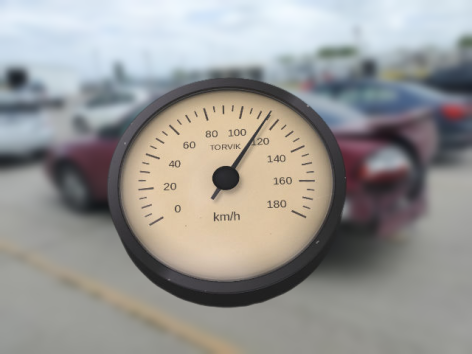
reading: 115km/h
